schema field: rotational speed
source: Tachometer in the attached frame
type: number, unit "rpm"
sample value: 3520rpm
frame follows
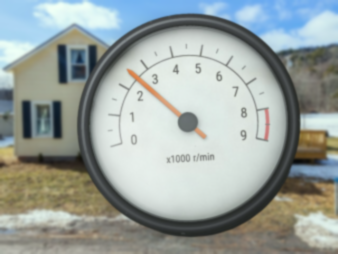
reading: 2500rpm
